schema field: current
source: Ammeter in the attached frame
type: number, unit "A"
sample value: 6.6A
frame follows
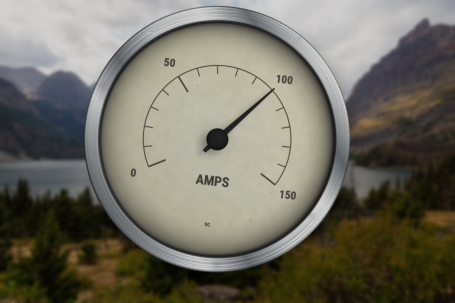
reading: 100A
